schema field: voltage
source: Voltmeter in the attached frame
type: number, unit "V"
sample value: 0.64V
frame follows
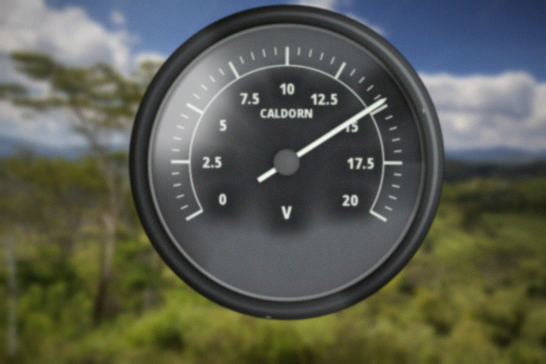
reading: 14.75V
